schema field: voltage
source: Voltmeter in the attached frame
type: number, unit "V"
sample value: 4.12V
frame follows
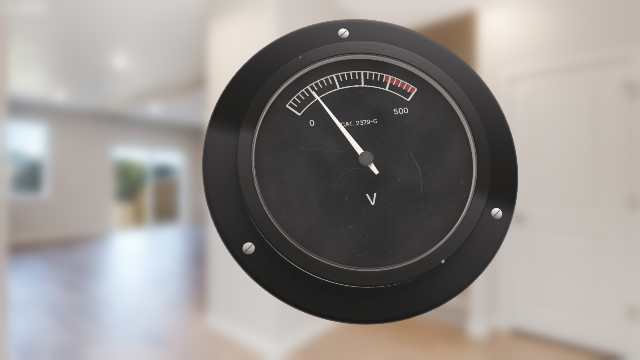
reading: 100V
